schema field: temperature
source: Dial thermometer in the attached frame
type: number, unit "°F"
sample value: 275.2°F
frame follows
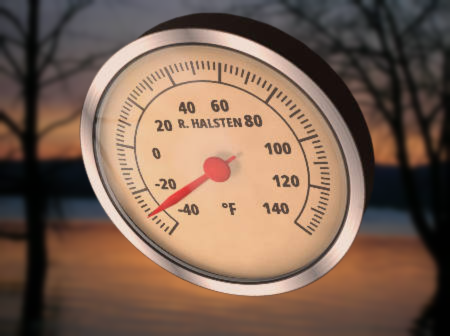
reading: -30°F
